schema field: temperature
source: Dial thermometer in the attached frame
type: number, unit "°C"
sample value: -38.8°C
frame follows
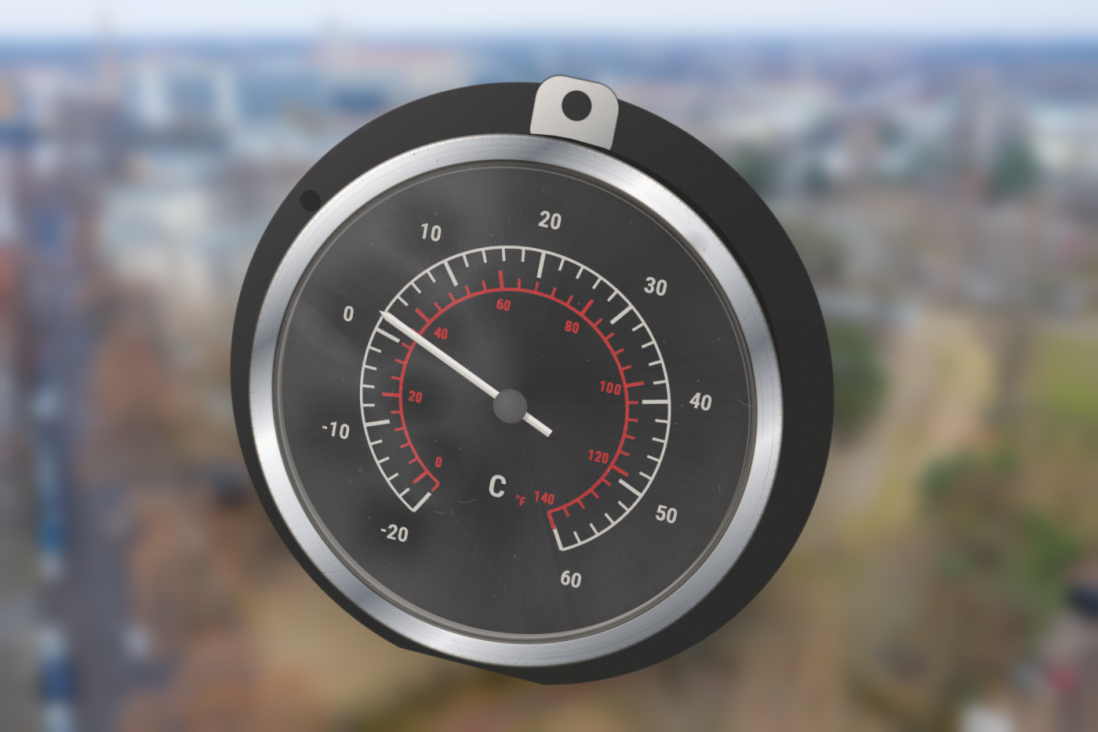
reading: 2°C
